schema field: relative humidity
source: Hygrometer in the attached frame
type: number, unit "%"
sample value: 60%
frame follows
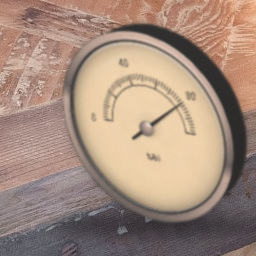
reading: 80%
